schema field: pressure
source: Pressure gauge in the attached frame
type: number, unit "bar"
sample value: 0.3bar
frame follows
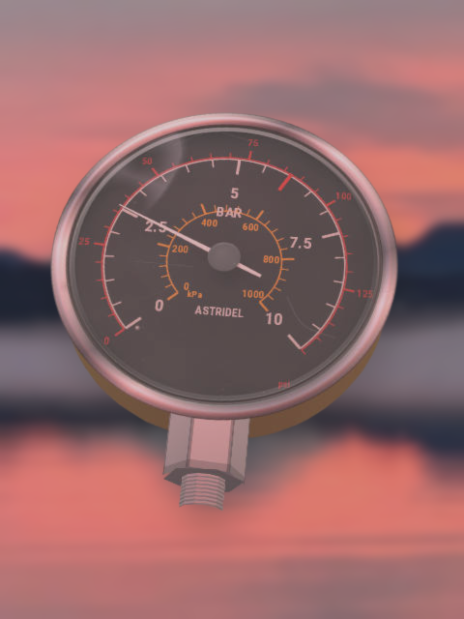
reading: 2.5bar
